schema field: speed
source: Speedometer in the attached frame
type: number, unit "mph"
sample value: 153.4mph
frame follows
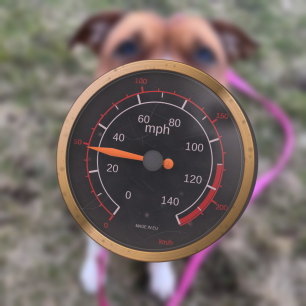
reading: 30mph
